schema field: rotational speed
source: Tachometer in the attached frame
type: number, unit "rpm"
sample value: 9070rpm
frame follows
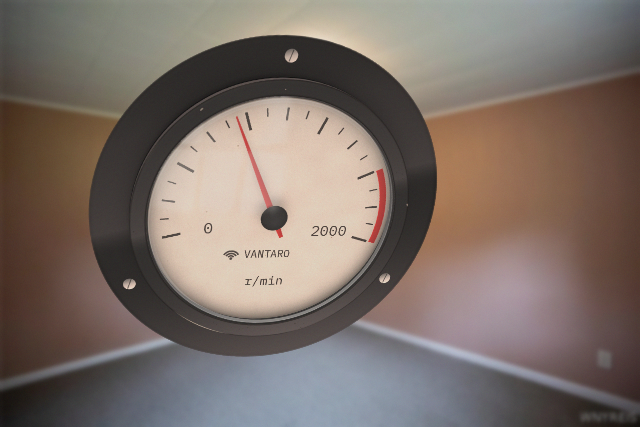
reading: 750rpm
